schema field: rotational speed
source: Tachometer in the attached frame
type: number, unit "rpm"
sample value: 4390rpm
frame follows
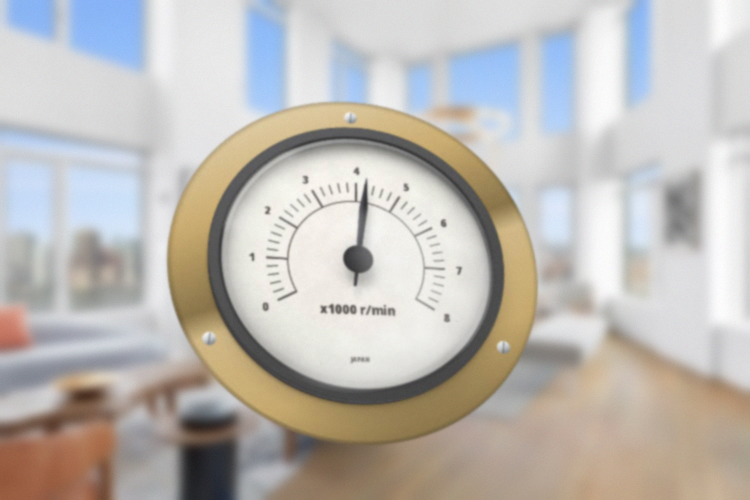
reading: 4200rpm
